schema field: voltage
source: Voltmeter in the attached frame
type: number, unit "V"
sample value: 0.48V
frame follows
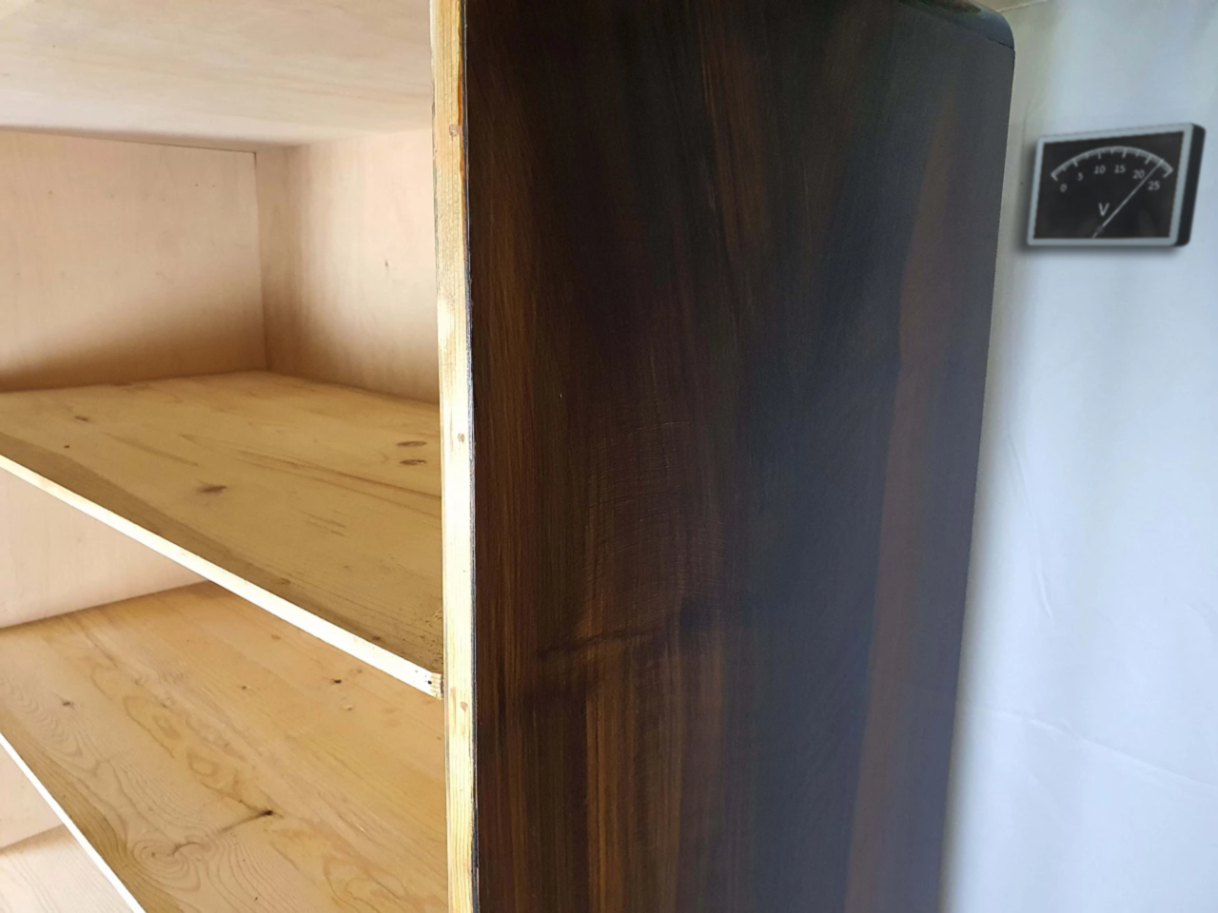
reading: 22.5V
